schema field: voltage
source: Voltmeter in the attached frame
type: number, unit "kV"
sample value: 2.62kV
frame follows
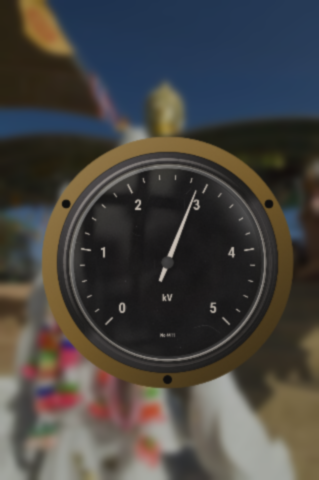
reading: 2.9kV
